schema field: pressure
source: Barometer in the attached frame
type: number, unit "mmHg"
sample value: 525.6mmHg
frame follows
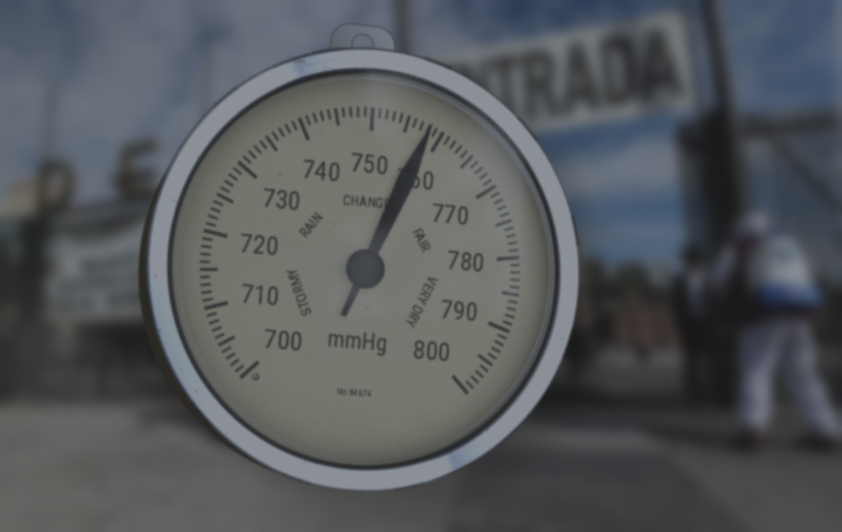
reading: 758mmHg
